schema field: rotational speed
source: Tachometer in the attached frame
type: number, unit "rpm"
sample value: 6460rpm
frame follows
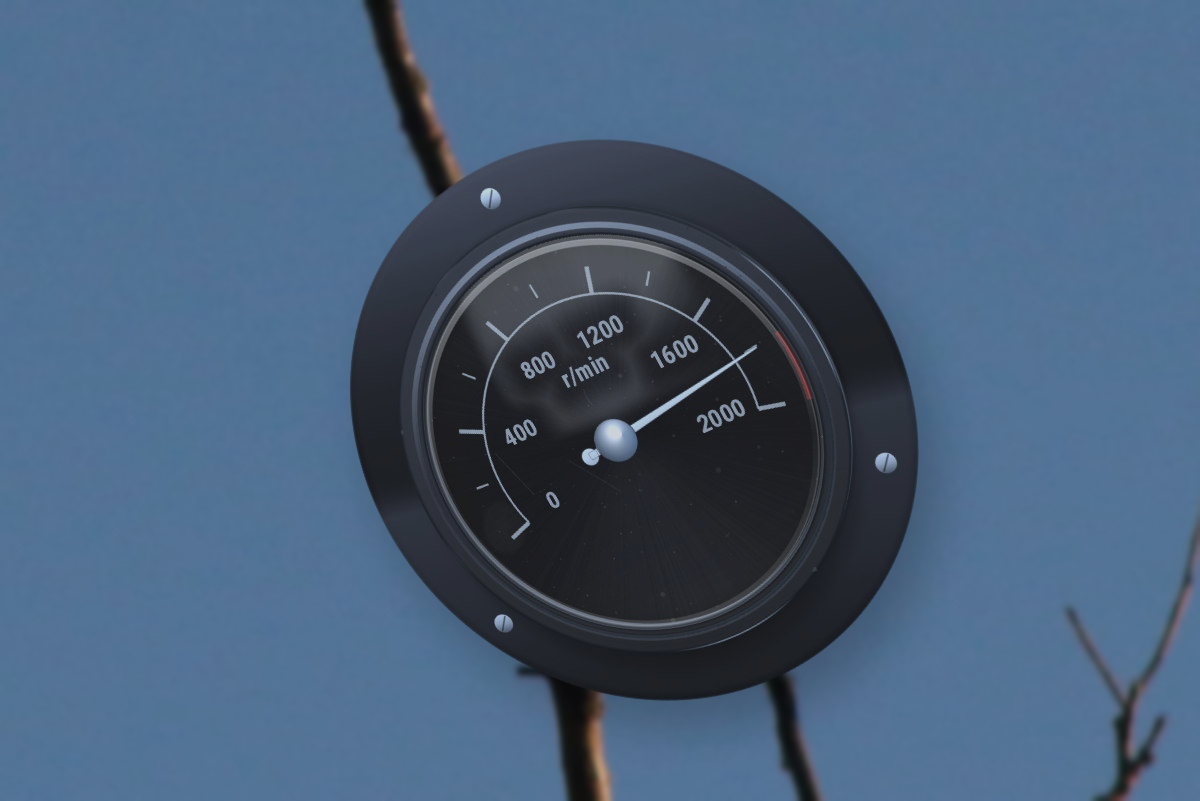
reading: 1800rpm
